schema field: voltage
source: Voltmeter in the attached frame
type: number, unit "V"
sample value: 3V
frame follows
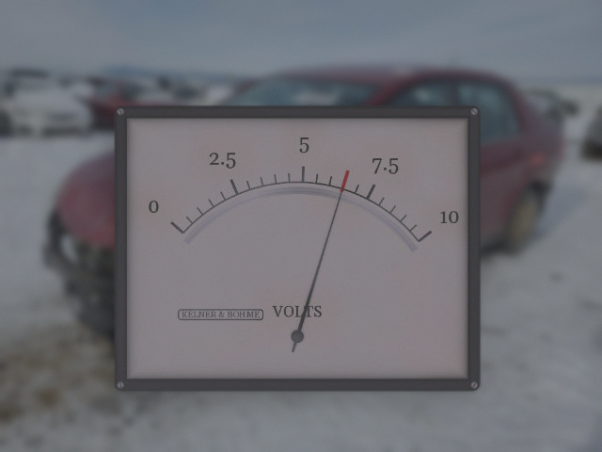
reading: 6.5V
